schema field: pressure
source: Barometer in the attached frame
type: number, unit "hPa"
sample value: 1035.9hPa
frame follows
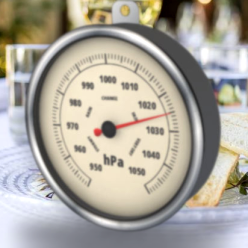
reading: 1025hPa
